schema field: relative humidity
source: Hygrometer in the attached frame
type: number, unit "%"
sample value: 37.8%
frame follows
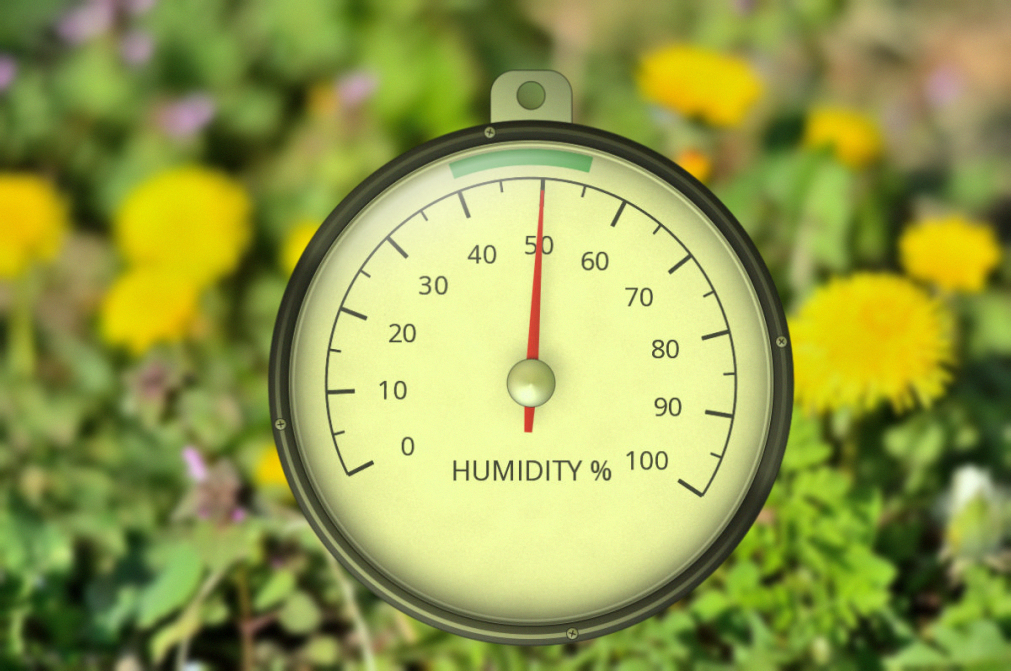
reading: 50%
